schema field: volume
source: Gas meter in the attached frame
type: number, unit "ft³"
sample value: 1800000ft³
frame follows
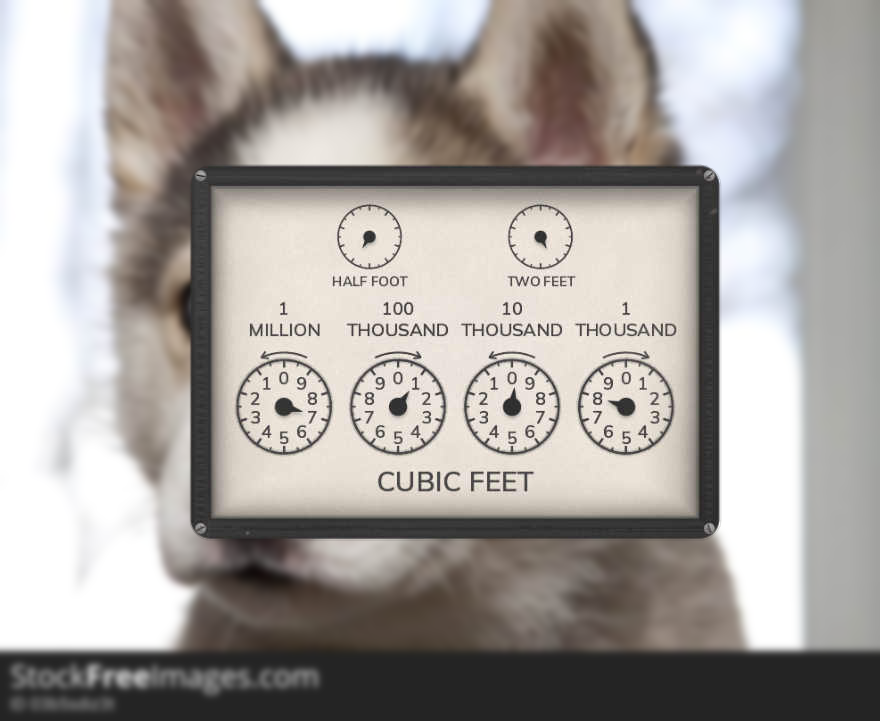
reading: 709800ft³
